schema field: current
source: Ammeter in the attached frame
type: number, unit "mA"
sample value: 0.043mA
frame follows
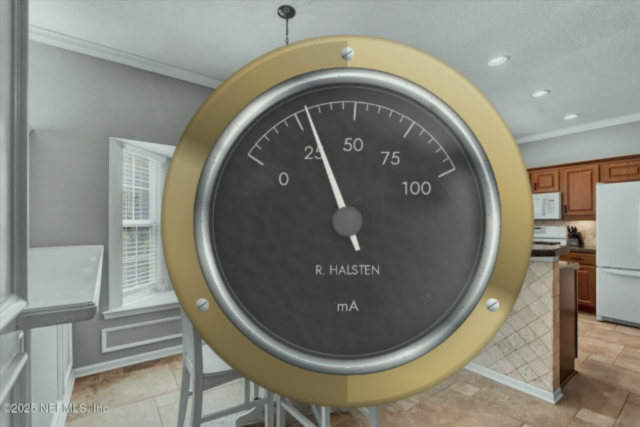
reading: 30mA
